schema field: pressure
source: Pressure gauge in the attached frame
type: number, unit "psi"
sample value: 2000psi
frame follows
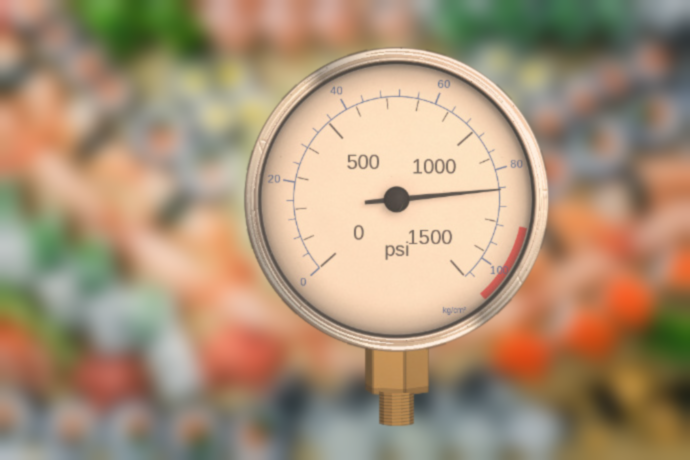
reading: 1200psi
